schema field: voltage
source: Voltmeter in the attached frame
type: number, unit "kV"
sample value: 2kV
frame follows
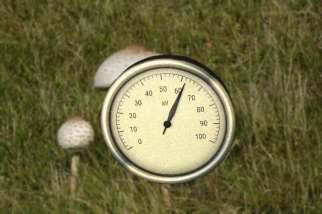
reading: 62kV
